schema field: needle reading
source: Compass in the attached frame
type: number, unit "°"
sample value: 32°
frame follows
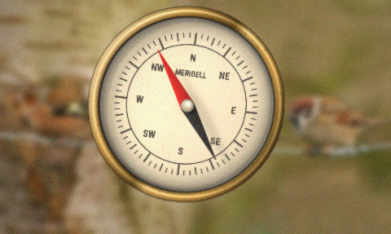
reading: 325°
